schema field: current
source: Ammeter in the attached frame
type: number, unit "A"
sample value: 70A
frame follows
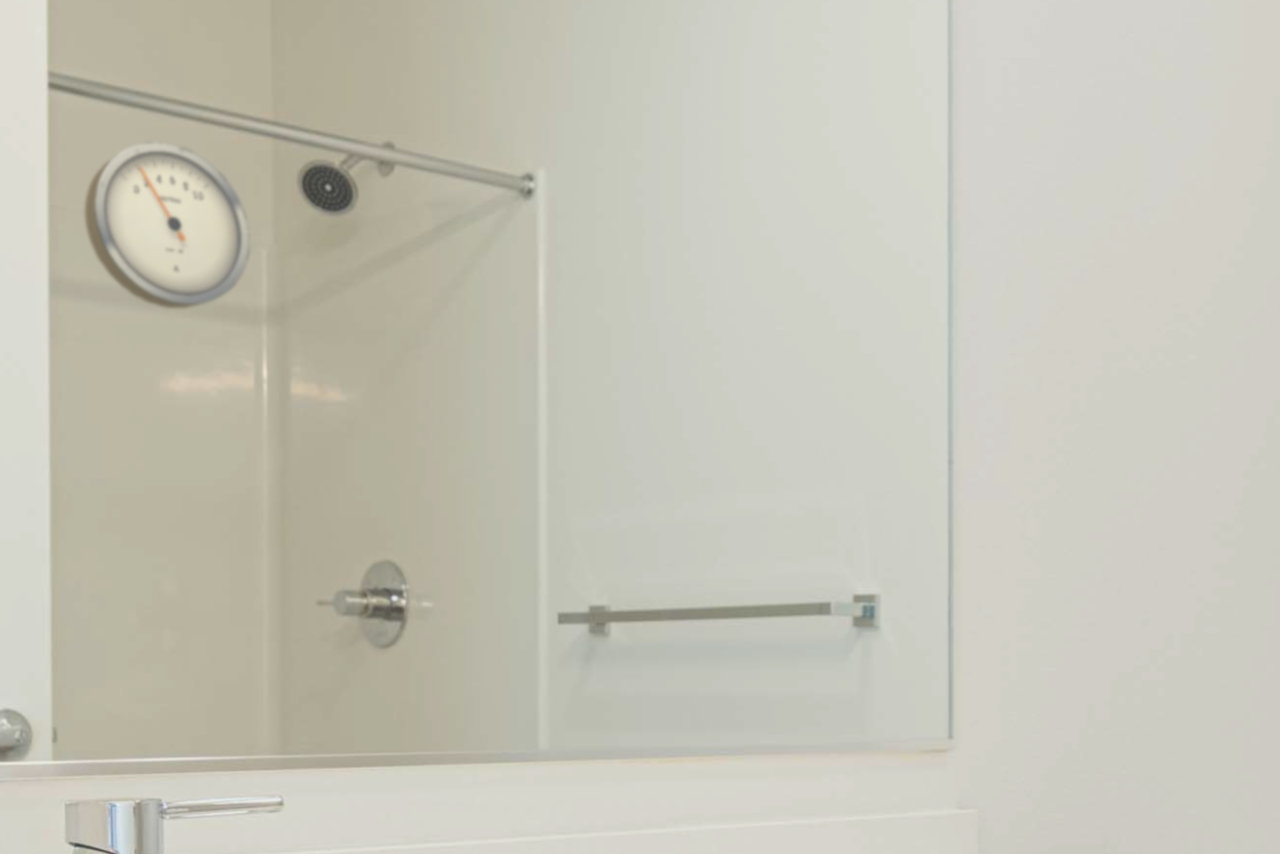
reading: 2A
